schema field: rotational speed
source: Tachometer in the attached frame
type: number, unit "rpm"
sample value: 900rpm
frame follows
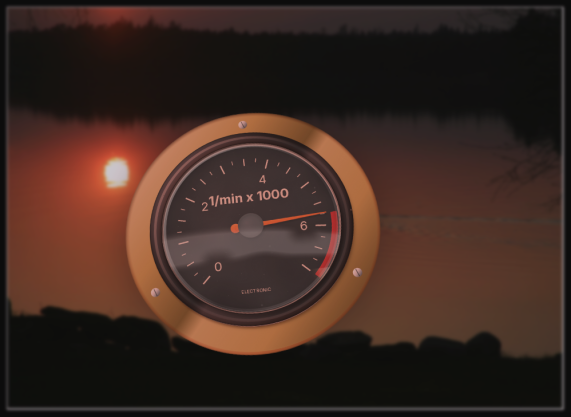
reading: 5750rpm
